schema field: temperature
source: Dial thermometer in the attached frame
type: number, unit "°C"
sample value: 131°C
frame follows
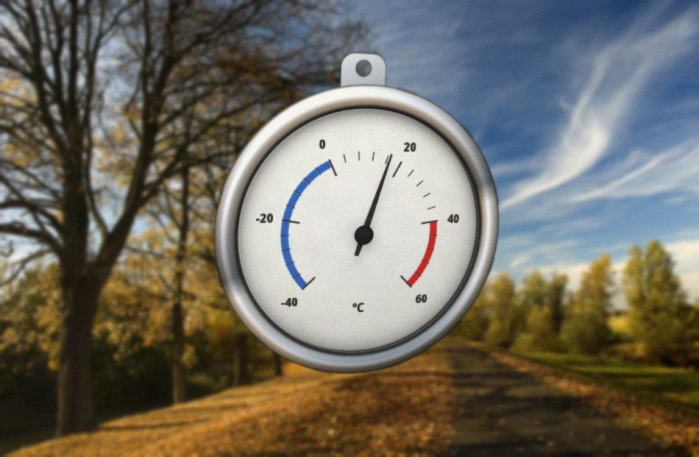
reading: 16°C
